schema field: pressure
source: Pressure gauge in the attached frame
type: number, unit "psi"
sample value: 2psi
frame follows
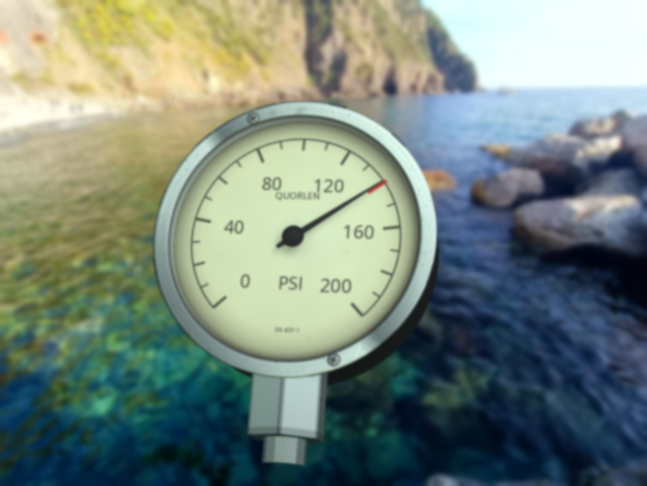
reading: 140psi
